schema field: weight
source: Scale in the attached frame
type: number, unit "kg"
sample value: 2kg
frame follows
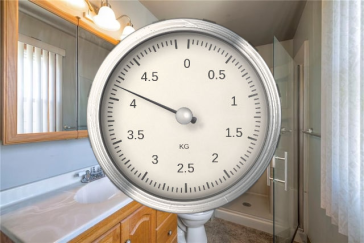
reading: 4.15kg
